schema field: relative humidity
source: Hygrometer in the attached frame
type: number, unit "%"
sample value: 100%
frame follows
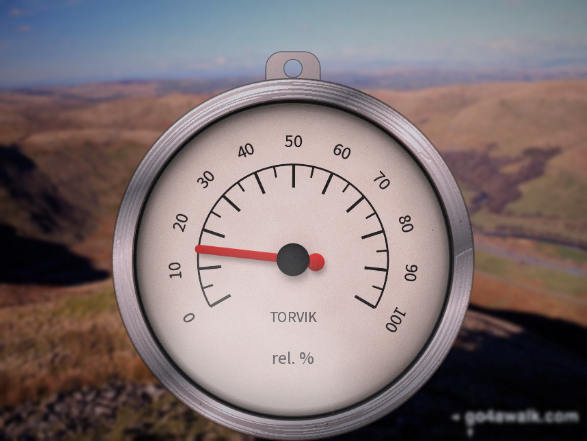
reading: 15%
